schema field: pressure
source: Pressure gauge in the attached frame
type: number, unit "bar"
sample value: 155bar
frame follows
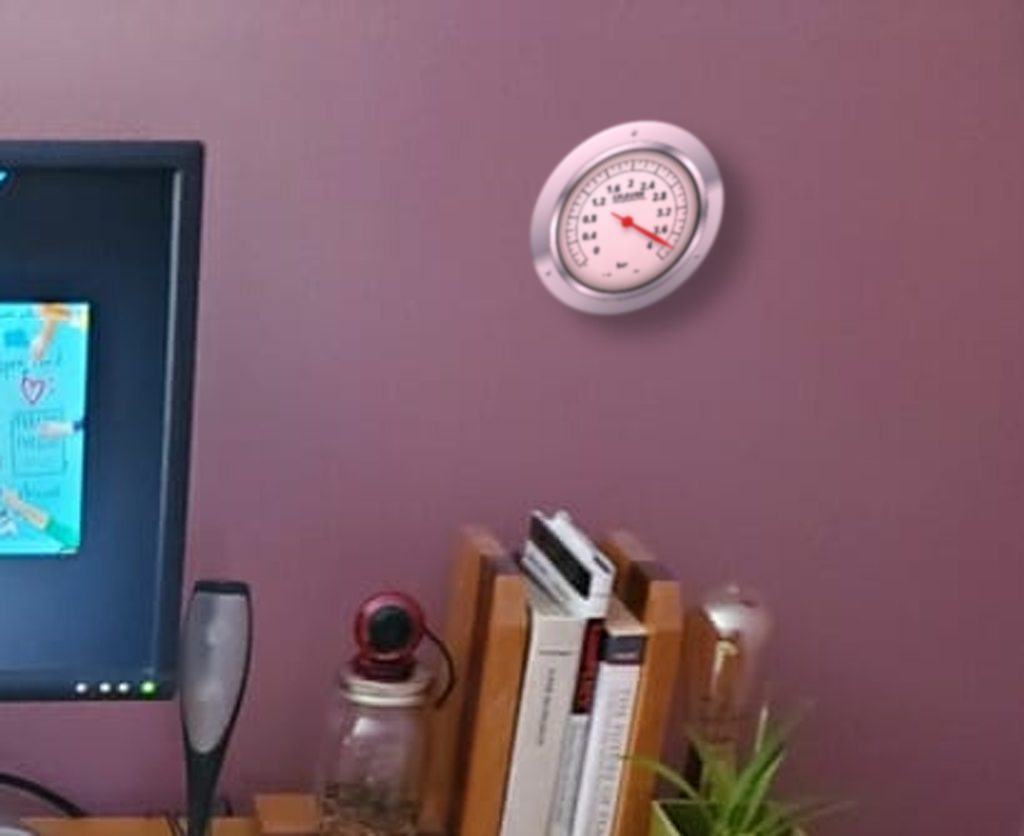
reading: 3.8bar
